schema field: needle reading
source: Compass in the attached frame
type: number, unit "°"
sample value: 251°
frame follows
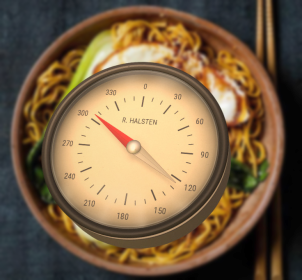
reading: 305°
